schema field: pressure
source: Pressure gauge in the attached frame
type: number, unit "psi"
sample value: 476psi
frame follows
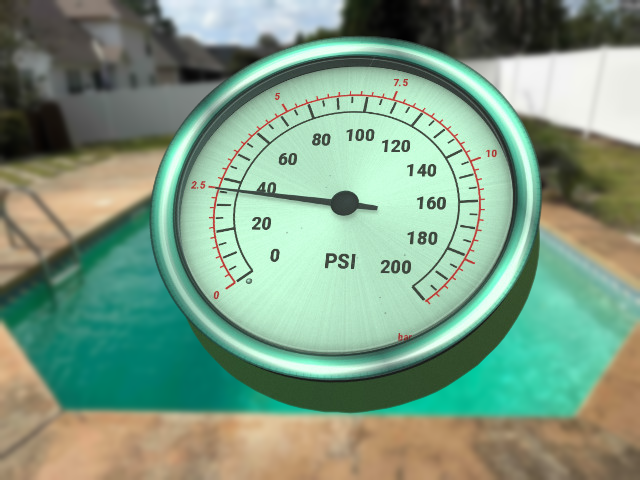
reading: 35psi
